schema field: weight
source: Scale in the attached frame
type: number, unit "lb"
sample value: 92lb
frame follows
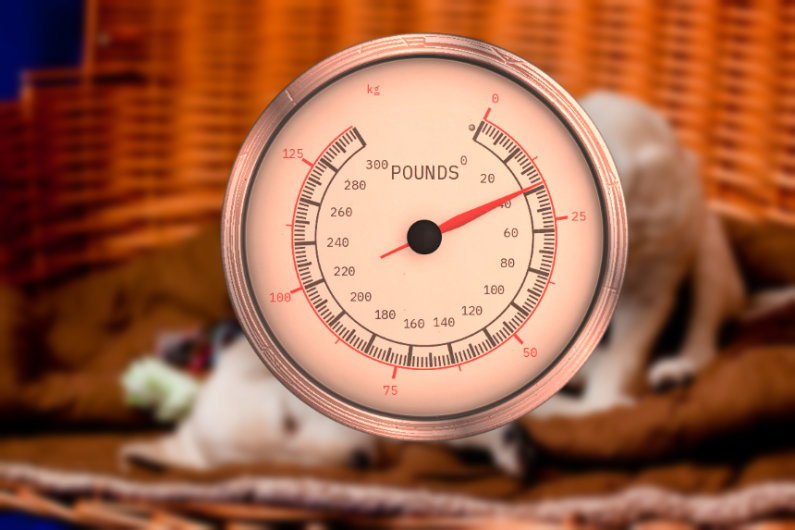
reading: 38lb
